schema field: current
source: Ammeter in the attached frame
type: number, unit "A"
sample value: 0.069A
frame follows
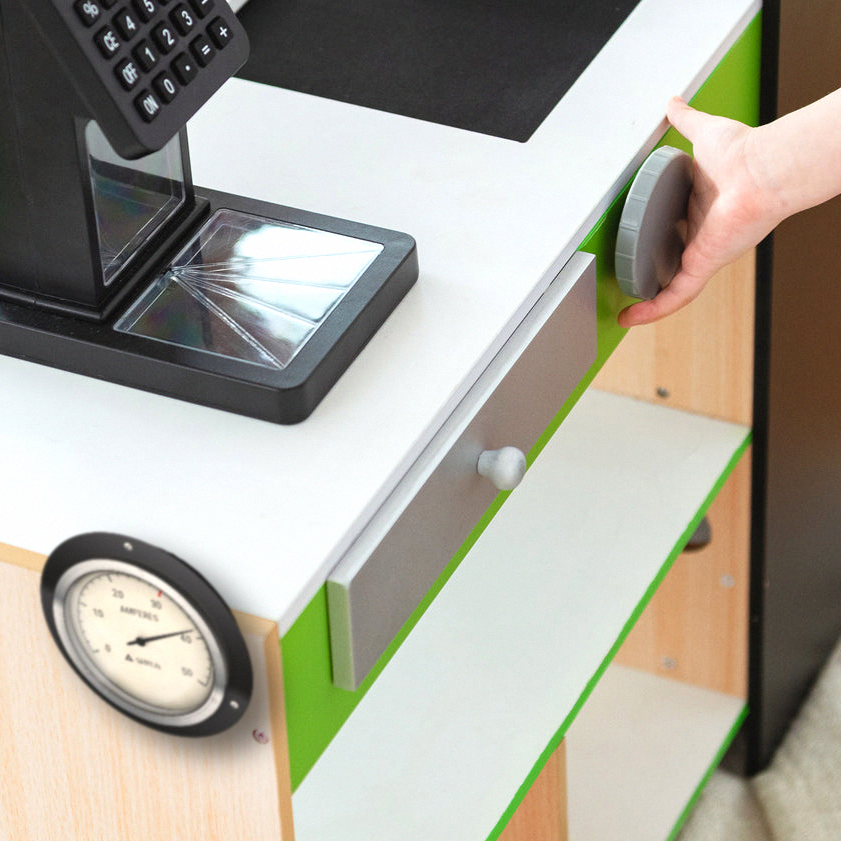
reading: 38A
